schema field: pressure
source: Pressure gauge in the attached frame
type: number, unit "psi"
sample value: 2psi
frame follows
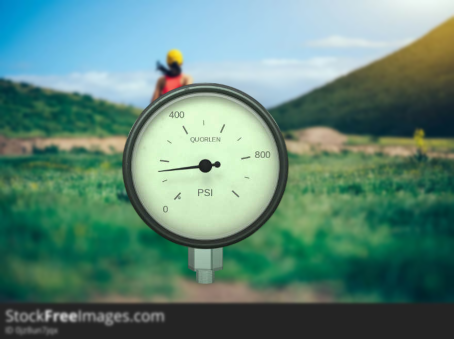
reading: 150psi
